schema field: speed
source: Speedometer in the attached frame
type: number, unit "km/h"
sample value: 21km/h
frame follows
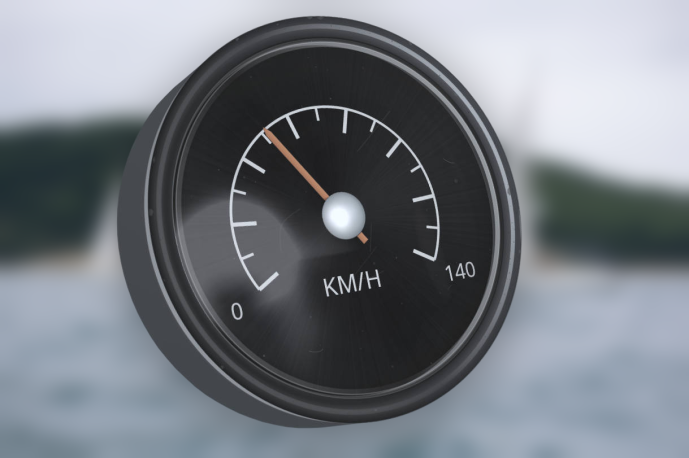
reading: 50km/h
